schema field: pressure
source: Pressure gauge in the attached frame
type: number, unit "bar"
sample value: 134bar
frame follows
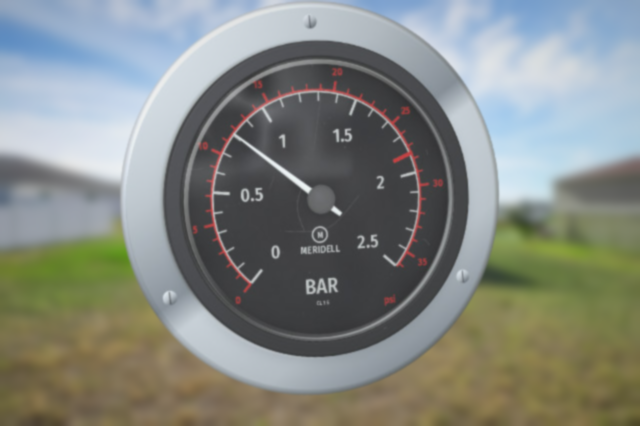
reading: 0.8bar
